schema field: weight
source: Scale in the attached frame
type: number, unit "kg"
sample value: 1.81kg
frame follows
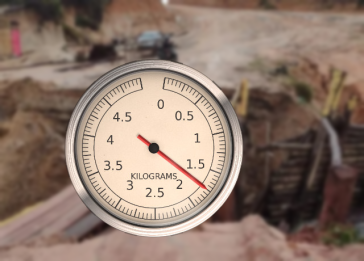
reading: 1.75kg
